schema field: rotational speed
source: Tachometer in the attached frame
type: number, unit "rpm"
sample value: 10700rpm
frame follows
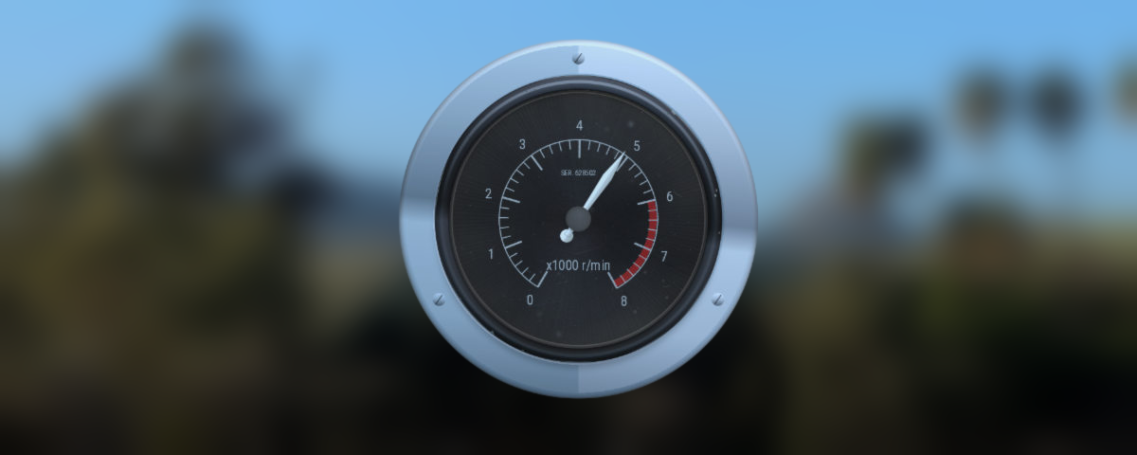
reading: 4900rpm
